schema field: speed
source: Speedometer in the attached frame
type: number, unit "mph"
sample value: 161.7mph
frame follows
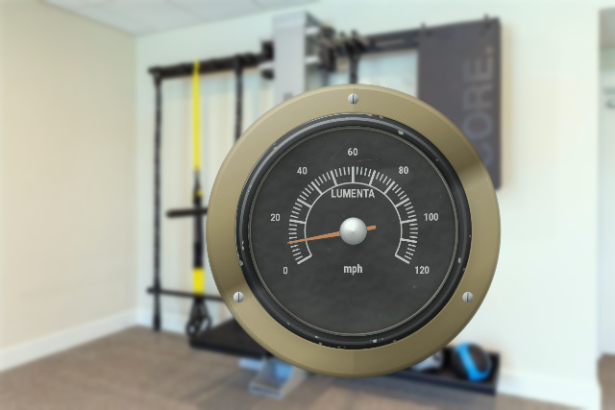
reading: 10mph
